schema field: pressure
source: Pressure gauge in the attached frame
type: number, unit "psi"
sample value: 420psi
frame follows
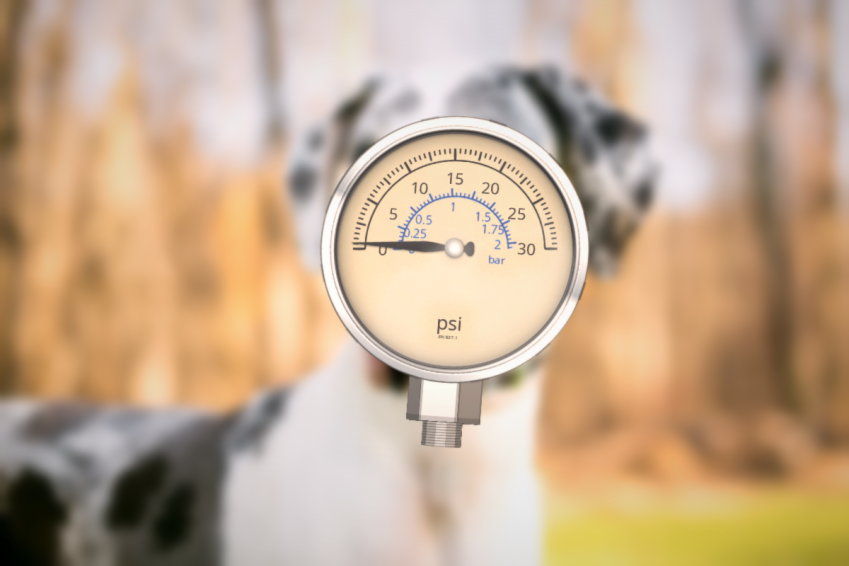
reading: 0.5psi
